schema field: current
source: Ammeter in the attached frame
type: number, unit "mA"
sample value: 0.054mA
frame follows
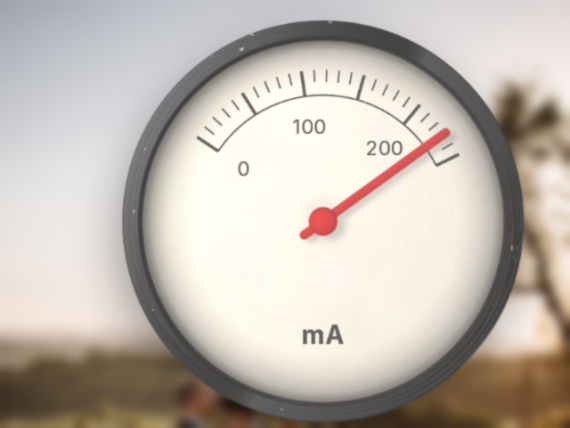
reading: 230mA
